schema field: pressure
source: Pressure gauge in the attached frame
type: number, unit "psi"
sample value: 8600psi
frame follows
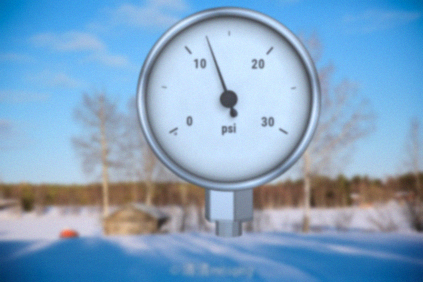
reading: 12.5psi
